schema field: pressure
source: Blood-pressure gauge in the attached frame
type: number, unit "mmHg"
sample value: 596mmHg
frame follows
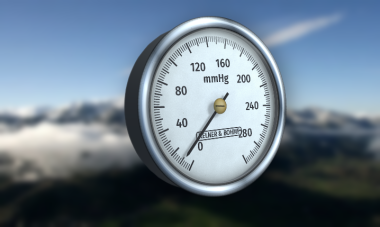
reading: 10mmHg
